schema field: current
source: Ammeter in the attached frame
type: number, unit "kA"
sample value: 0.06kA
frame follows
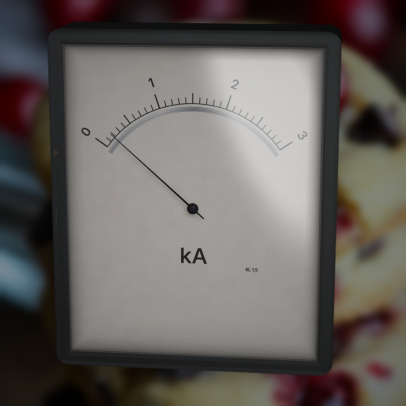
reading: 0.2kA
